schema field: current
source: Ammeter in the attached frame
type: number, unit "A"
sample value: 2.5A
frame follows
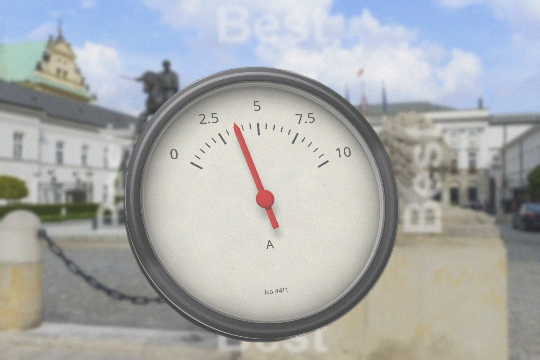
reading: 3.5A
